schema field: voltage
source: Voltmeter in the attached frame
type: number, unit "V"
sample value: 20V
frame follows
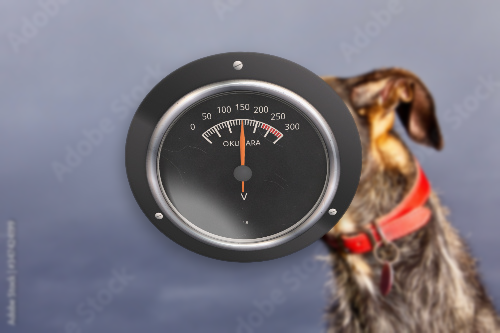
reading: 150V
